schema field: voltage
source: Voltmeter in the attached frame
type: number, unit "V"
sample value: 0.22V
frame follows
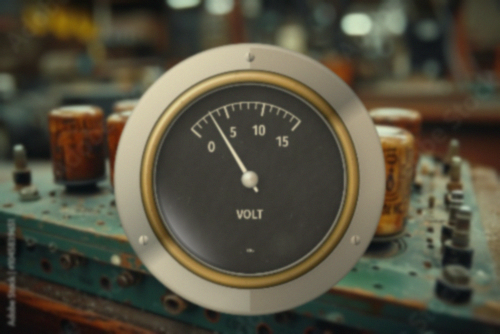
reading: 3V
